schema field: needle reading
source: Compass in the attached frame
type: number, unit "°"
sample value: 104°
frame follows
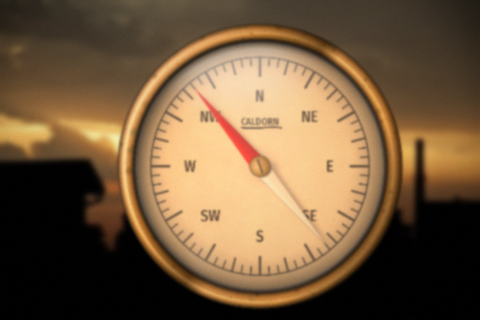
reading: 320°
